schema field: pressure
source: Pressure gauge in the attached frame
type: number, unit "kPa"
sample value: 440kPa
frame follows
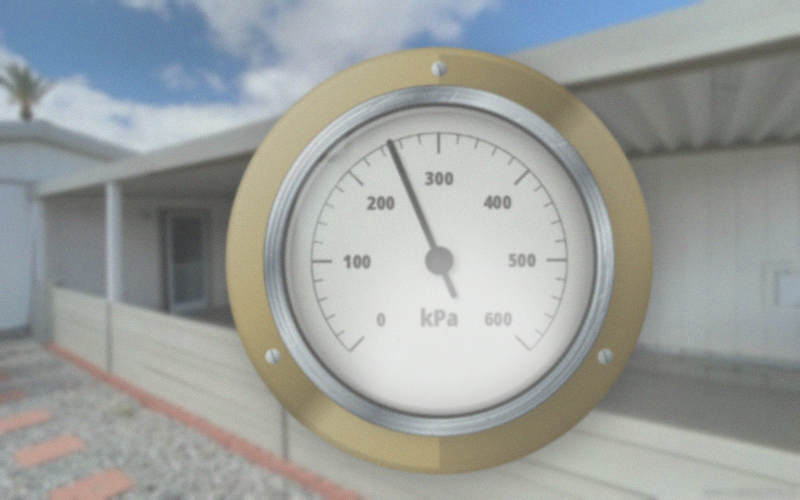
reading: 250kPa
